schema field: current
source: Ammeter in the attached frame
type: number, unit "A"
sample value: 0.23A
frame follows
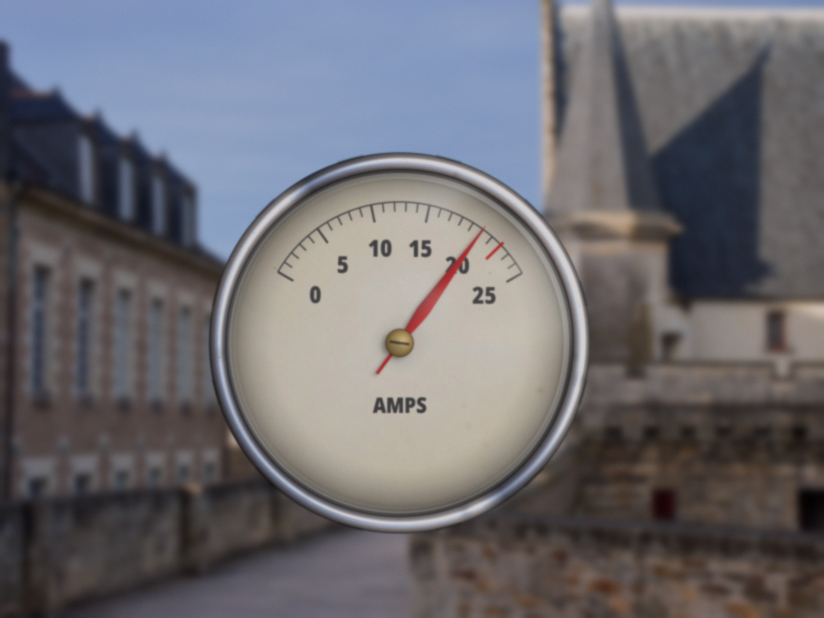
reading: 20A
